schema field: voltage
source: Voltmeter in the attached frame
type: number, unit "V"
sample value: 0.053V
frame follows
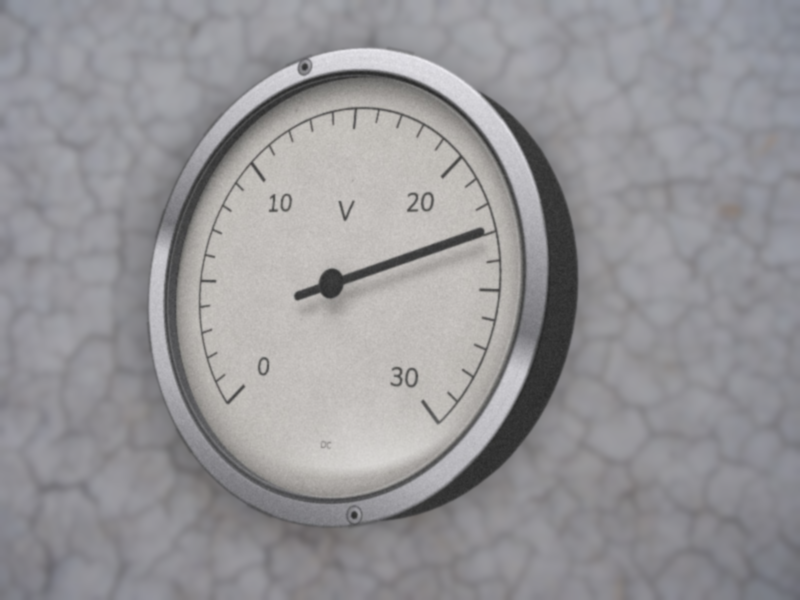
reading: 23V
